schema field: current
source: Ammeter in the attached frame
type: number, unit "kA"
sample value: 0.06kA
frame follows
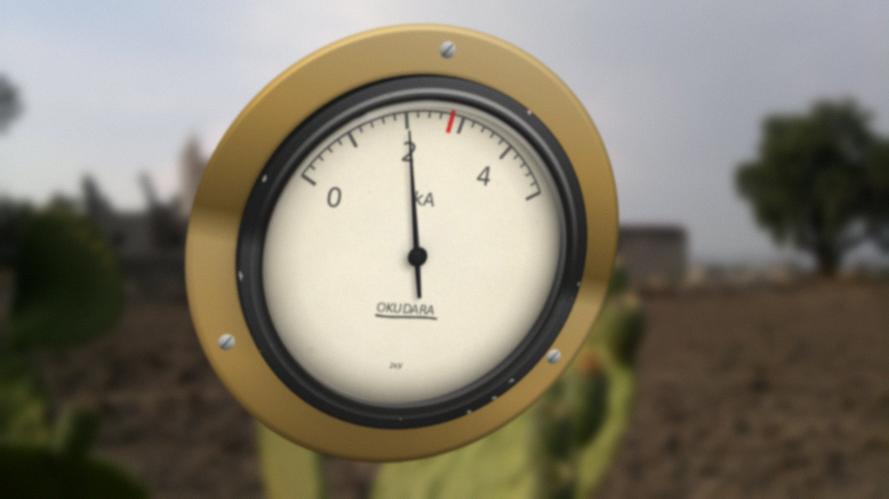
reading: 2kA
